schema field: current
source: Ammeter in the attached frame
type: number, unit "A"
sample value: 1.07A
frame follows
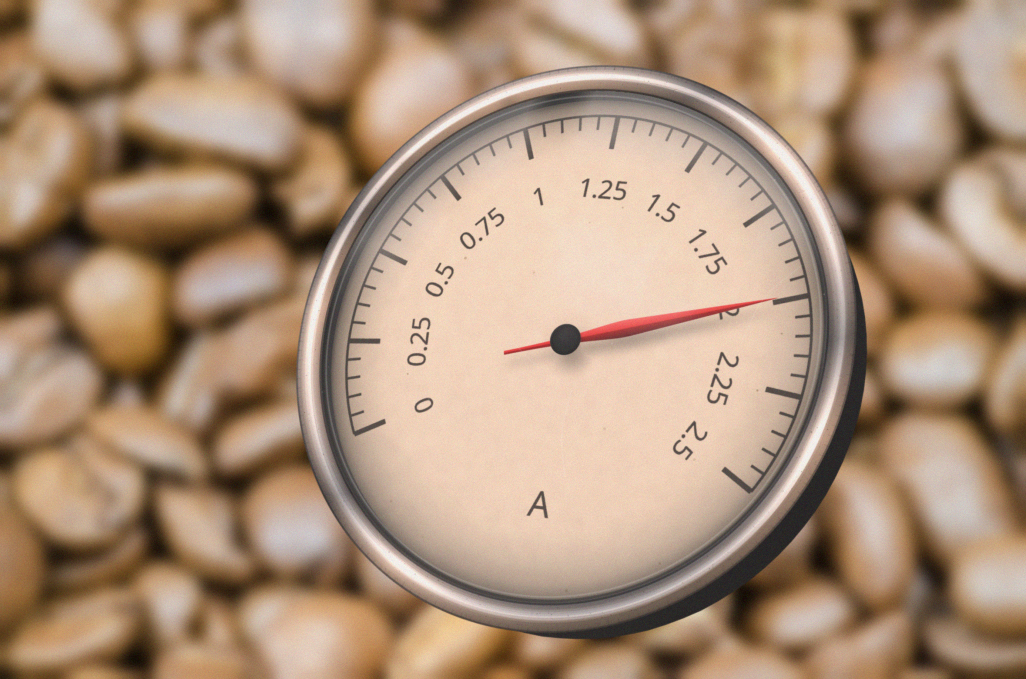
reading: 2A
